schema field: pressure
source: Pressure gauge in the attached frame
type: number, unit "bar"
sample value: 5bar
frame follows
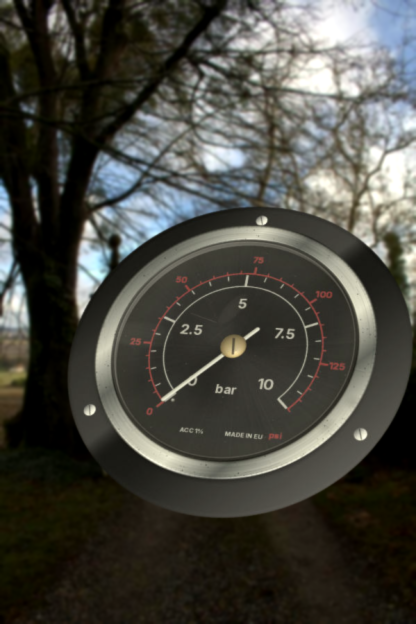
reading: 0bar
